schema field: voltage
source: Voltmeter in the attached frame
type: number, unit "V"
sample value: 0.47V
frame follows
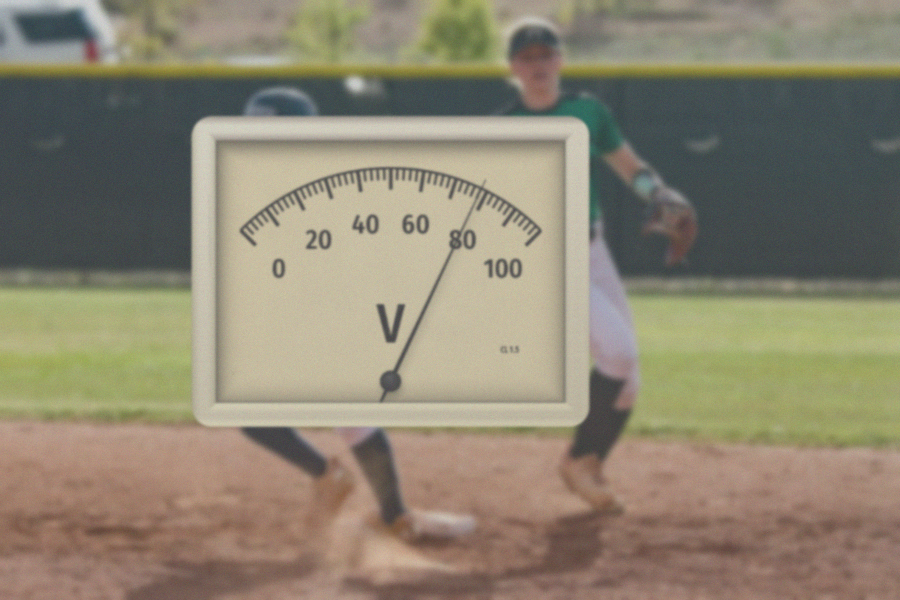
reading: 78V
